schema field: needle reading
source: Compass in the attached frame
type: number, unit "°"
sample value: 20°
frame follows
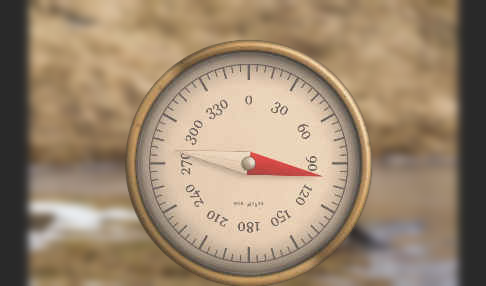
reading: 100°
